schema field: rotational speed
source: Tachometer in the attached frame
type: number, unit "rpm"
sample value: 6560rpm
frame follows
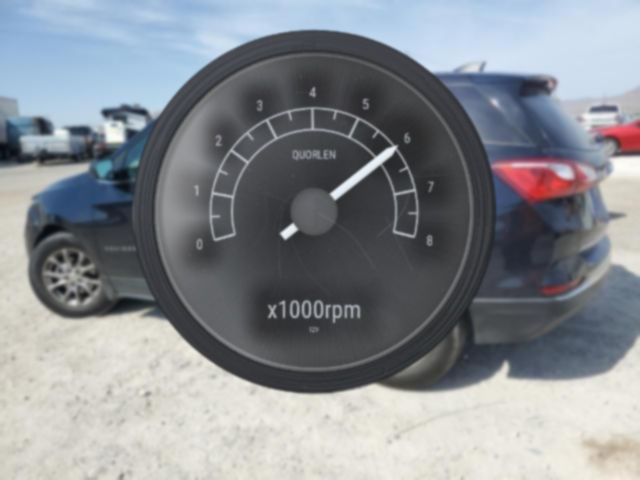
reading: 6000rpm
